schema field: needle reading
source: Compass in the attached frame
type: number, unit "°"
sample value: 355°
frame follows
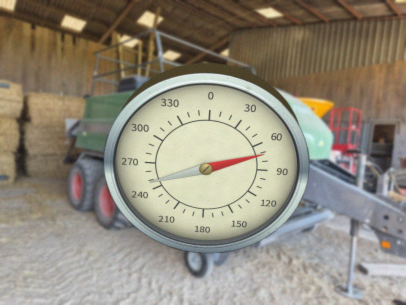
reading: 70°
